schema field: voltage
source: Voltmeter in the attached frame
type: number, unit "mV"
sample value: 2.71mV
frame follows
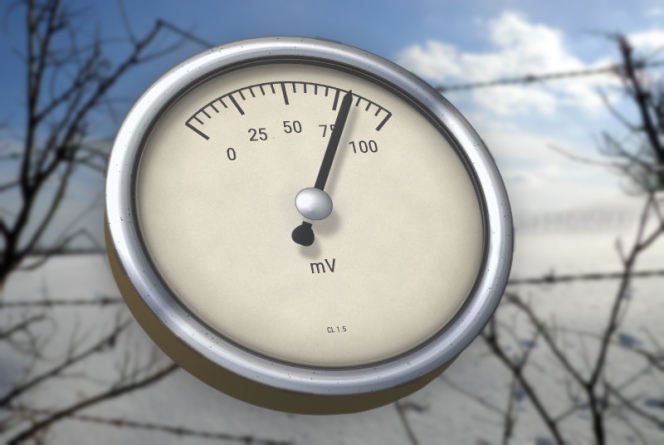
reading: 80mV
